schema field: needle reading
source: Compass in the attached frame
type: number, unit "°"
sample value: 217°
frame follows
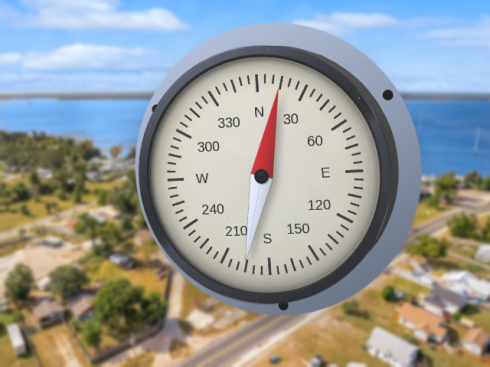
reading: 15°
